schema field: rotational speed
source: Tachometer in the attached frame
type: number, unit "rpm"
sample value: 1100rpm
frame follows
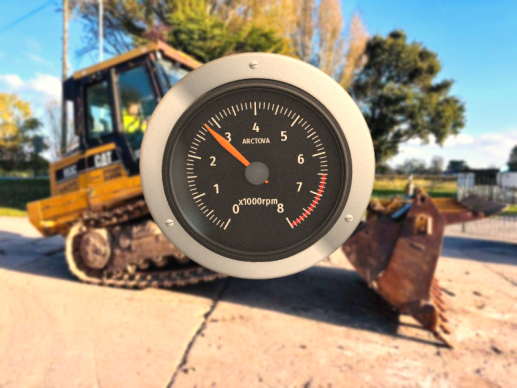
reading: 2800rpm
